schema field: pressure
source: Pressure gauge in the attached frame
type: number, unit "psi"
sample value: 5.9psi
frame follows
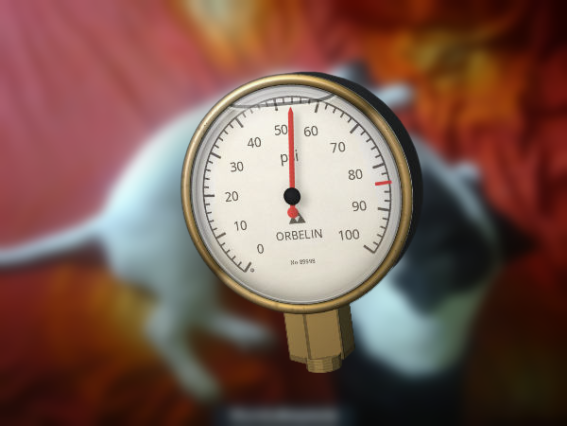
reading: 54psi
